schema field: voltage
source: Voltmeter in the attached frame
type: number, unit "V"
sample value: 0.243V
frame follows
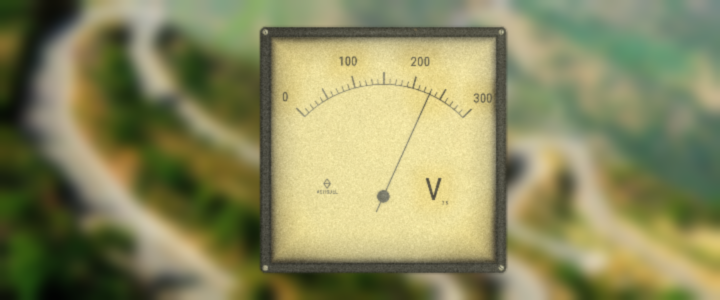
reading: 230V
